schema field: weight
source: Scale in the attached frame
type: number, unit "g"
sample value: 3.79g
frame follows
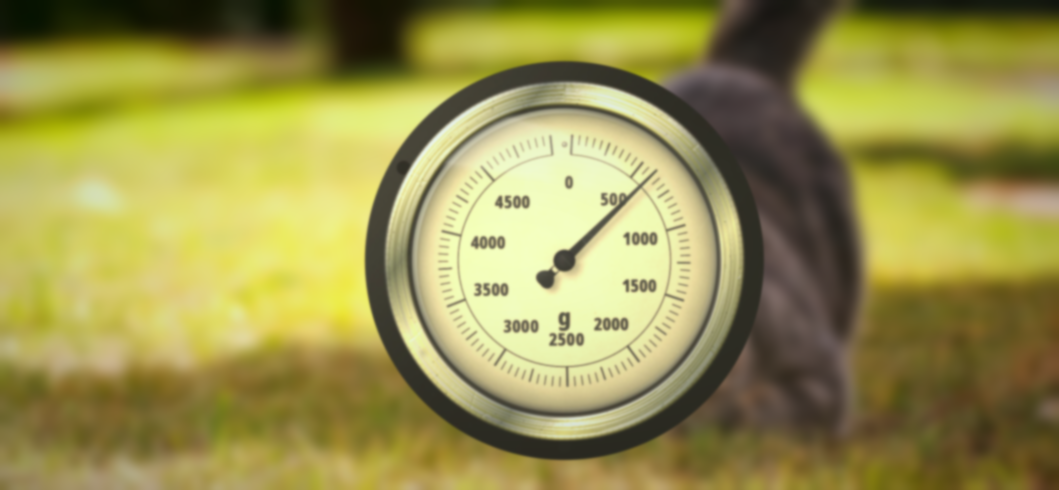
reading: 600g
